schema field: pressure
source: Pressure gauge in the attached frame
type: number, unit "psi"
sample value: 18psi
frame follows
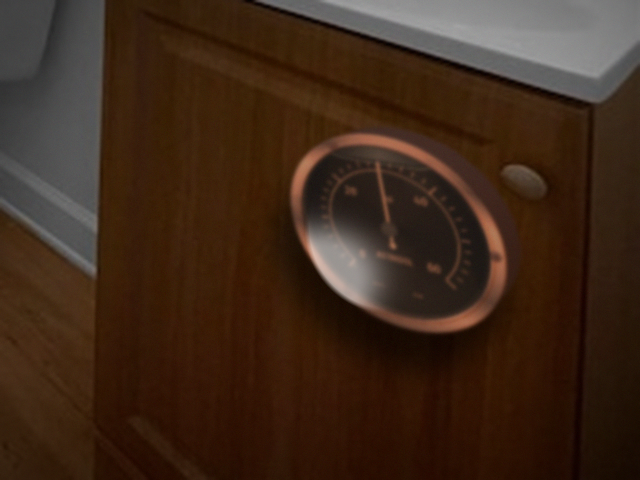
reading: 30psi
